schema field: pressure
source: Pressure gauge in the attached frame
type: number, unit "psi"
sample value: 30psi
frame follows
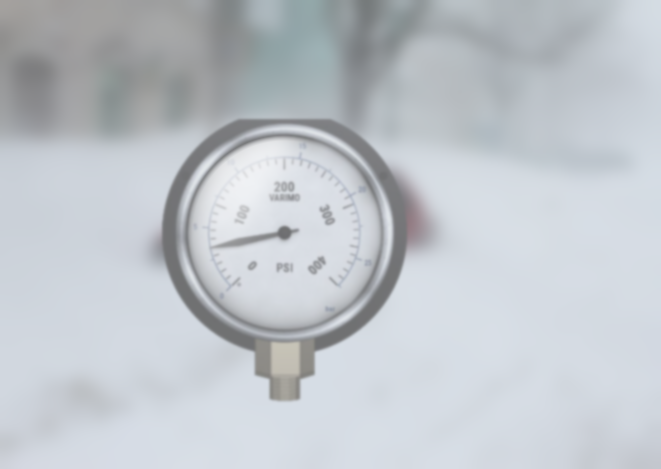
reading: 50psi
